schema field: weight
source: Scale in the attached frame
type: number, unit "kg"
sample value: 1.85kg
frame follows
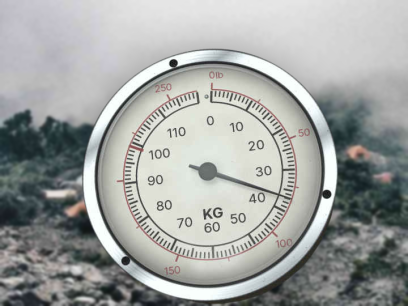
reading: 37kg
